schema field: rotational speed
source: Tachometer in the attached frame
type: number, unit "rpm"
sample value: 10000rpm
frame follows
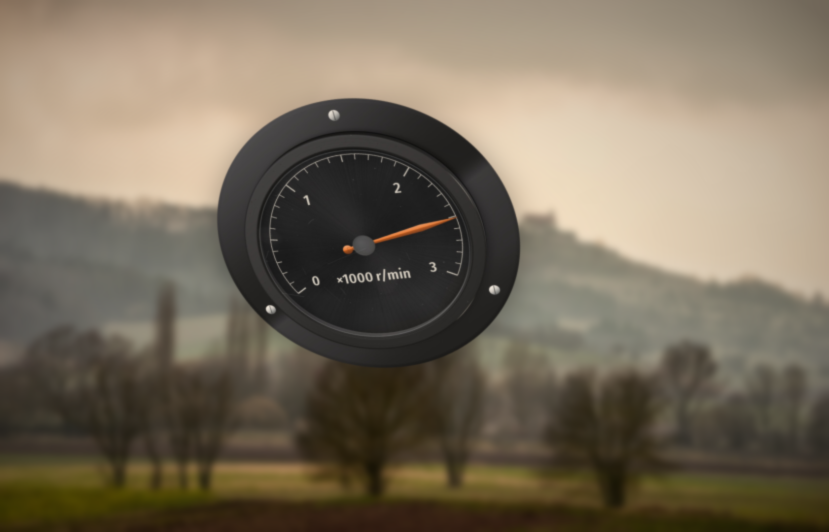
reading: 2500rpm
